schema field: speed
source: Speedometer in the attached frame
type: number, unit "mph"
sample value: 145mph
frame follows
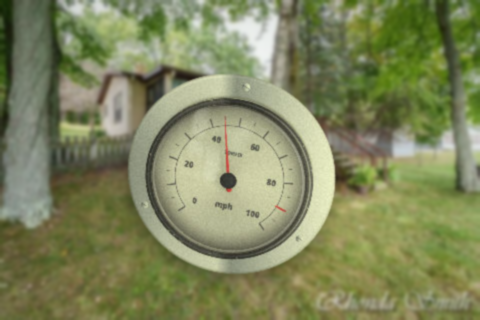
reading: 45mph
